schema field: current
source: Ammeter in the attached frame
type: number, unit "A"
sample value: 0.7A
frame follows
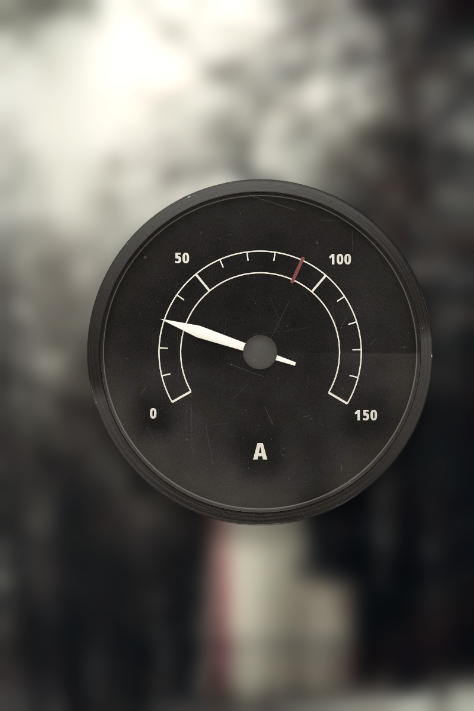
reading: 30A
